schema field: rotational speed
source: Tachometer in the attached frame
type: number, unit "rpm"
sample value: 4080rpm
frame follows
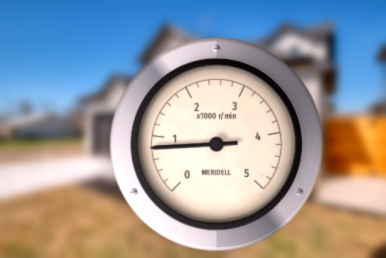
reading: 800rpm
